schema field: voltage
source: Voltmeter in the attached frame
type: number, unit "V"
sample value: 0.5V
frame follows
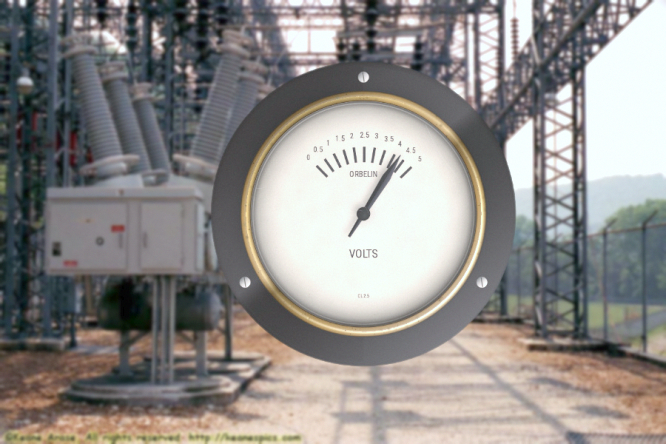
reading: 4.25V
